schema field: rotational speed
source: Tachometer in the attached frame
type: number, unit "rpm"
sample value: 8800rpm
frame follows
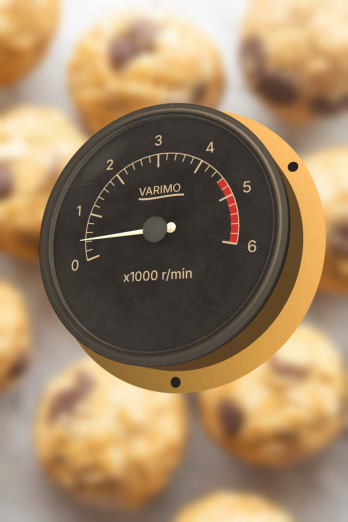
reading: 400rpm
